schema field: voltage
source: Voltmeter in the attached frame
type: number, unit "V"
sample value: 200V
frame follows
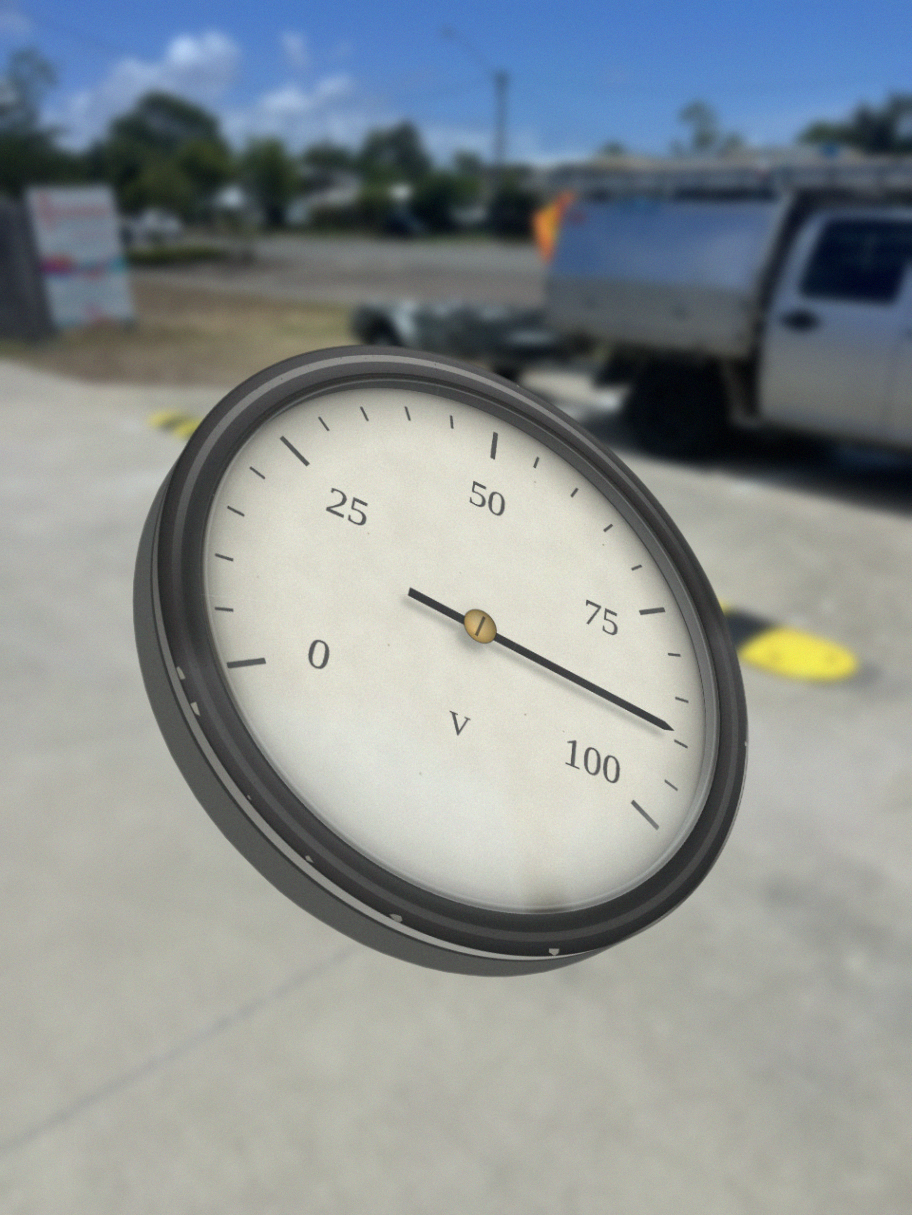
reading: 90V
